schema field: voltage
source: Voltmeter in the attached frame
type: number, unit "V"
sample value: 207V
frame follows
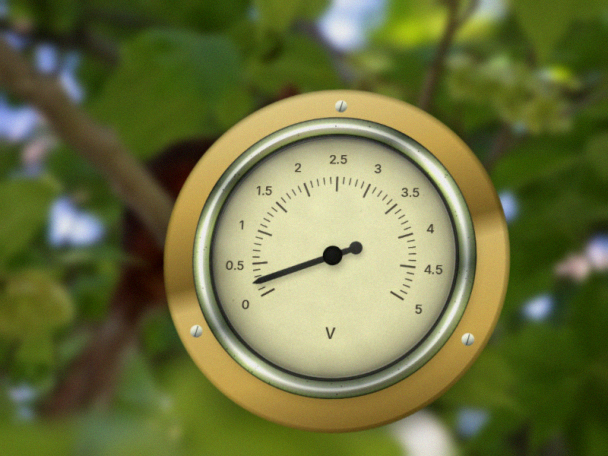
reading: 0.2V
